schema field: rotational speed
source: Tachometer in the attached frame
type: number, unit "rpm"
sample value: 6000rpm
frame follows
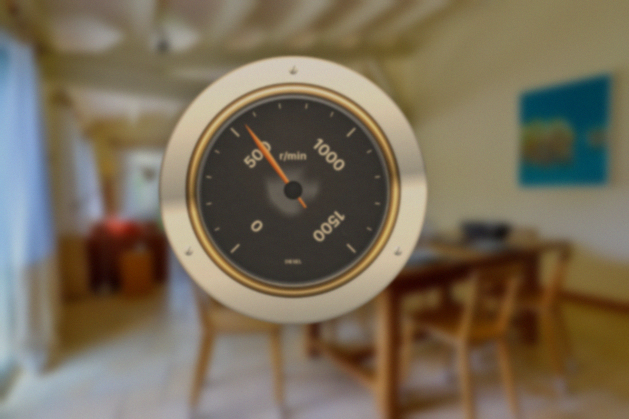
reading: 550rpm
